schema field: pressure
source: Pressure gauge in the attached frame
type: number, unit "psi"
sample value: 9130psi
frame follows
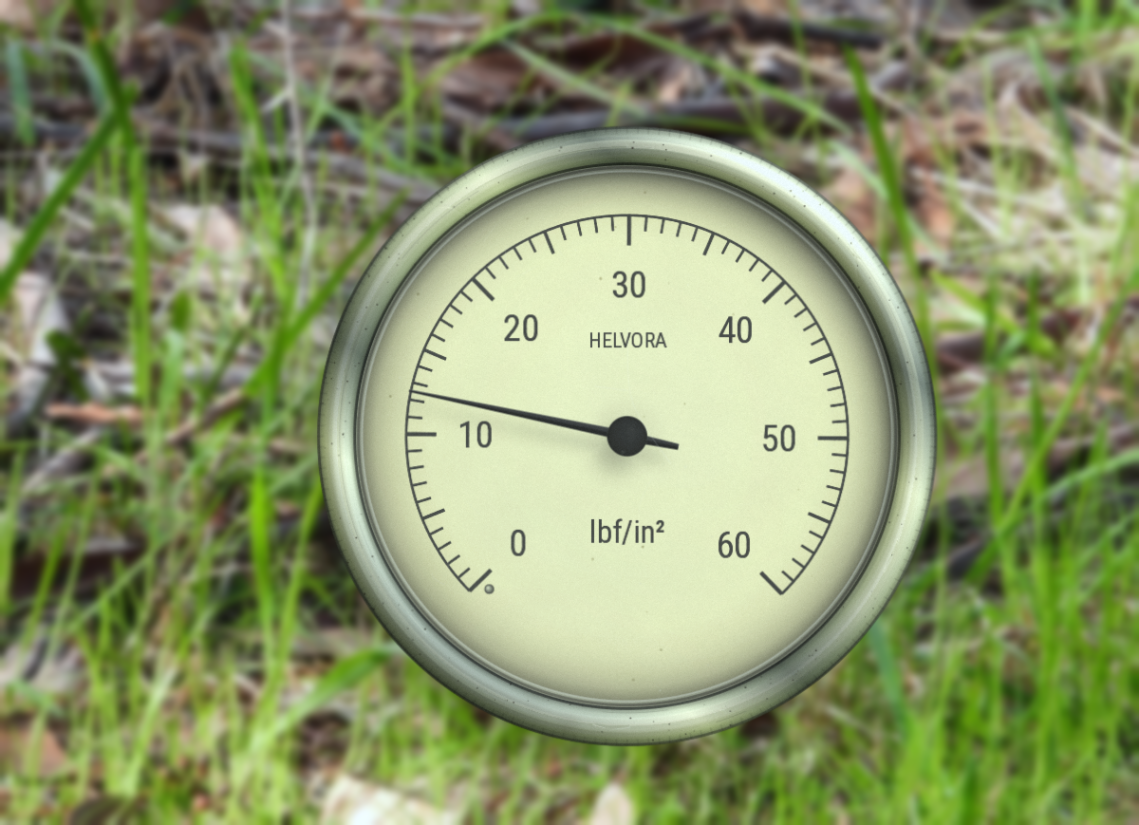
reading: 12.5psi
